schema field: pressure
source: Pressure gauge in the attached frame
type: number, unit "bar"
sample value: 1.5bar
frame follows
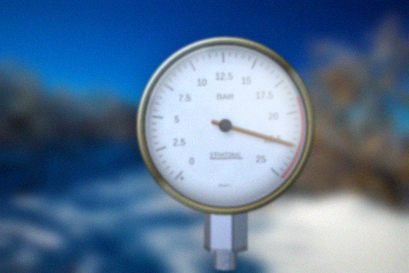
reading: 22.5bar
